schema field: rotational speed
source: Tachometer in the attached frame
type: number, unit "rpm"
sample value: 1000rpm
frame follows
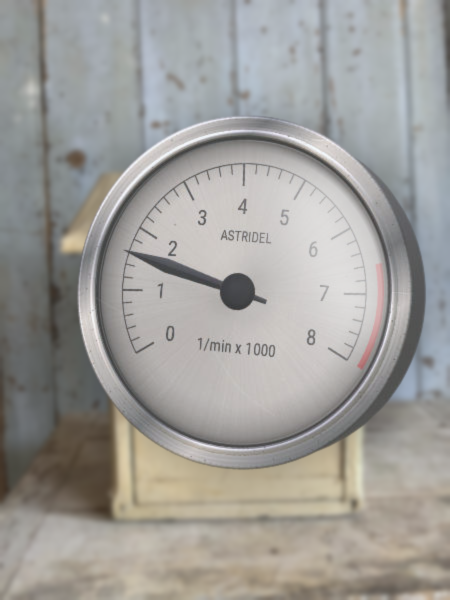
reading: 1600rpm
